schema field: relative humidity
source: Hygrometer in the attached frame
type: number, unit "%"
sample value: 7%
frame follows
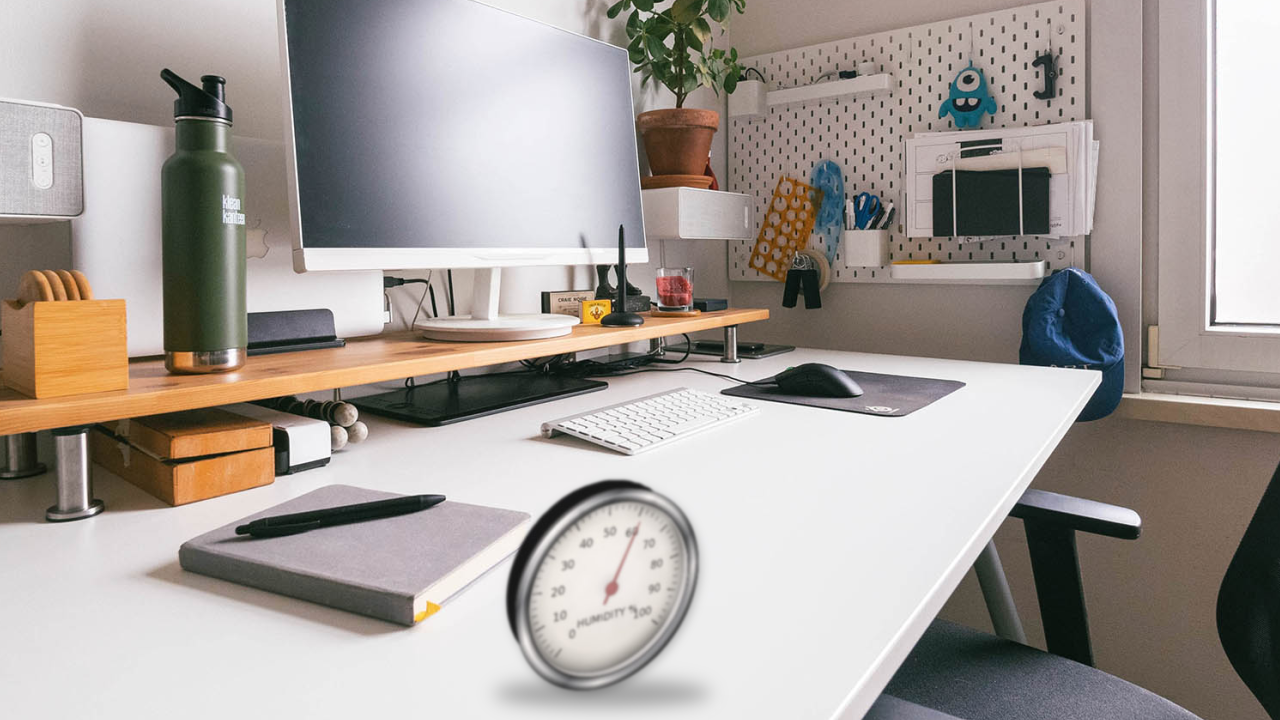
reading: 60%
